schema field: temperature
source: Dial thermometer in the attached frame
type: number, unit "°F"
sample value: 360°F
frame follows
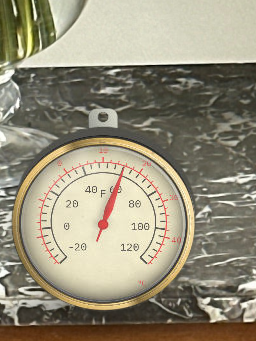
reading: 60°F
